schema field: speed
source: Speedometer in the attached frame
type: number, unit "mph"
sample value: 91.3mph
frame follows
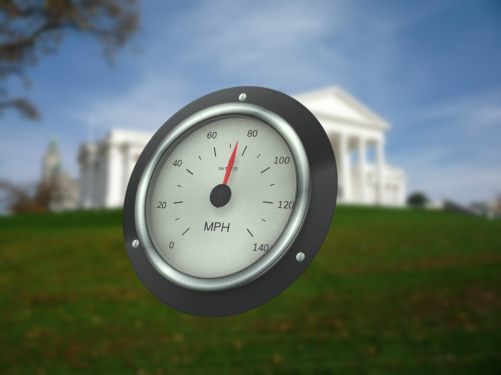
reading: 75mph
